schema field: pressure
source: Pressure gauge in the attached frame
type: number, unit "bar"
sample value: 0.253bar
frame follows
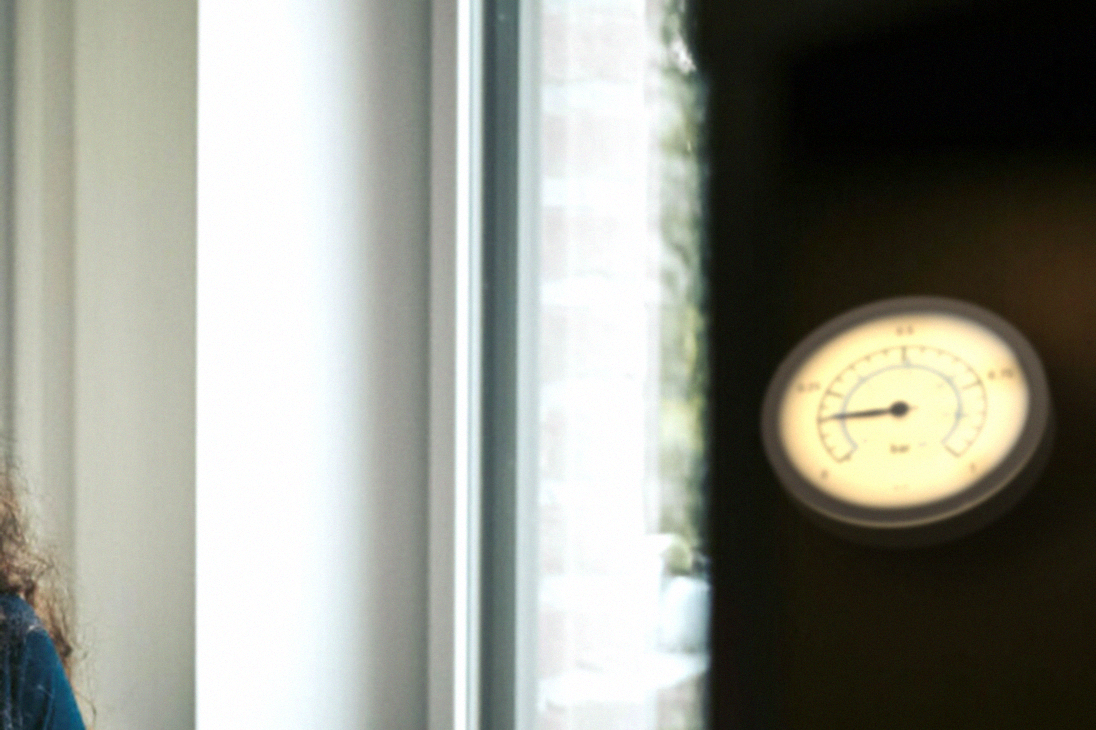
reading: 0.15bar
